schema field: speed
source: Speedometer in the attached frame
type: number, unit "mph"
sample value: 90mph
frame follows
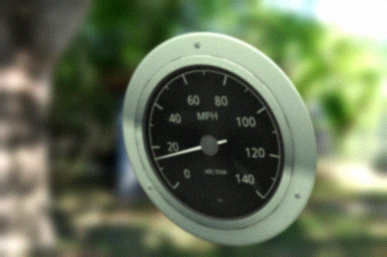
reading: 15mph
